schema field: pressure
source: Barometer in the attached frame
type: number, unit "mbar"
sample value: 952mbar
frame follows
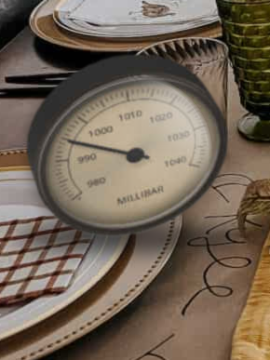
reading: 995mbar
